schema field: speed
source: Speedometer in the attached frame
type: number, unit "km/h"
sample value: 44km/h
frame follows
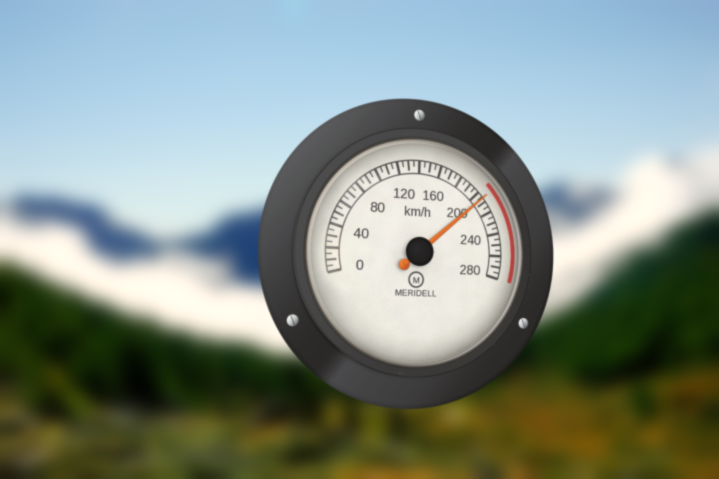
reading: 205km/h
